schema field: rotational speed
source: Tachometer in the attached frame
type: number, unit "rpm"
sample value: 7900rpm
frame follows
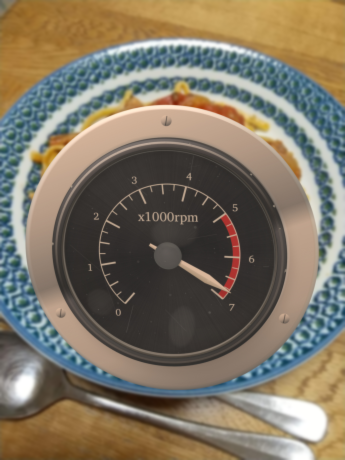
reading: 6750rpm
